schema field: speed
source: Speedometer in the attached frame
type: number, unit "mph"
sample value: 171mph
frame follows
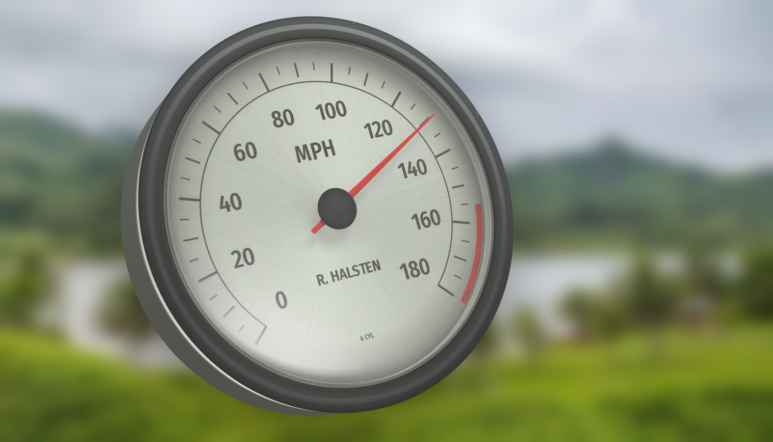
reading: 130mph
